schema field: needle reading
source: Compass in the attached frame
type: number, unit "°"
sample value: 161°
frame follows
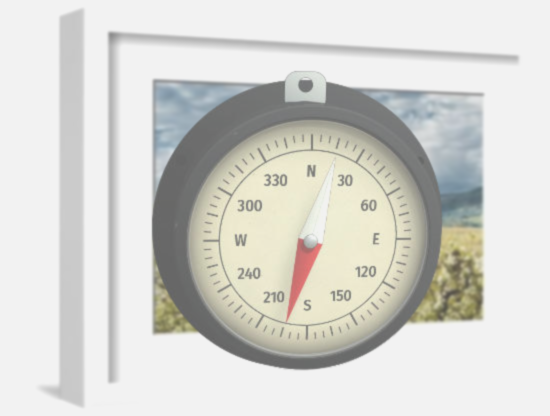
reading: 195°
